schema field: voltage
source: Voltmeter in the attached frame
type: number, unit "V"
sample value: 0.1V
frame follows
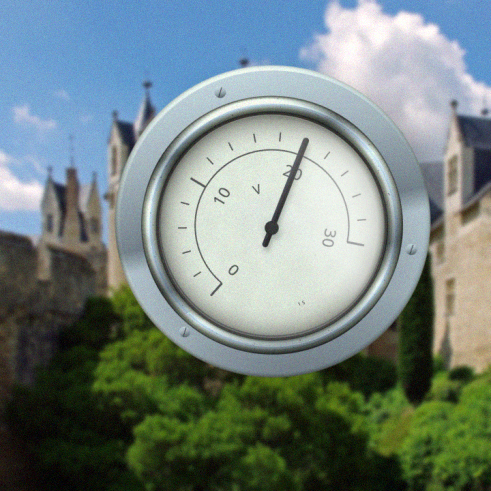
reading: 20V
